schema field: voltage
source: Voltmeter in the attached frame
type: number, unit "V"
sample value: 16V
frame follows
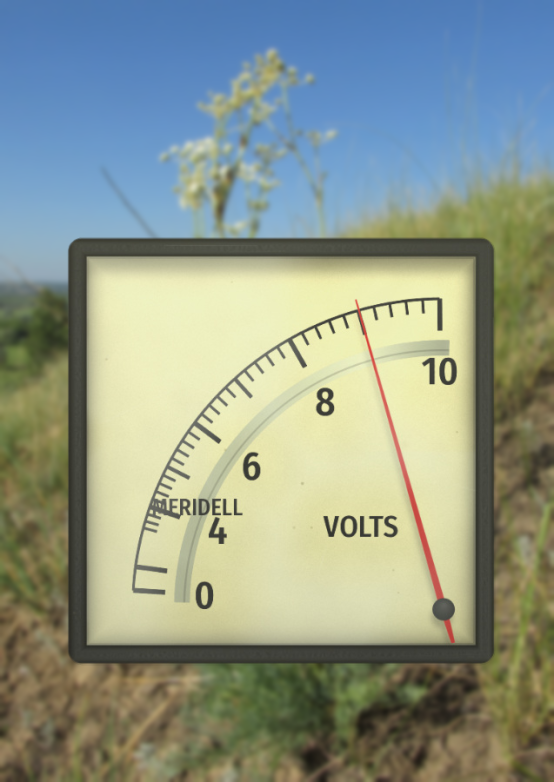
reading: 9V
